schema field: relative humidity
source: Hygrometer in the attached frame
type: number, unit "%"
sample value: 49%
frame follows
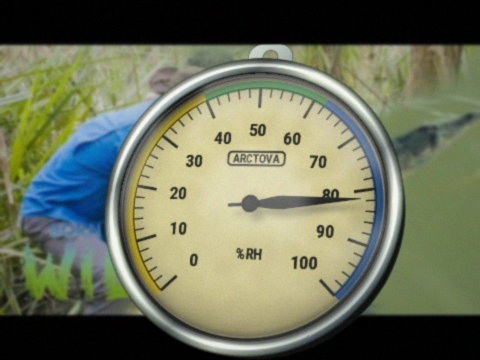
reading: 82%
